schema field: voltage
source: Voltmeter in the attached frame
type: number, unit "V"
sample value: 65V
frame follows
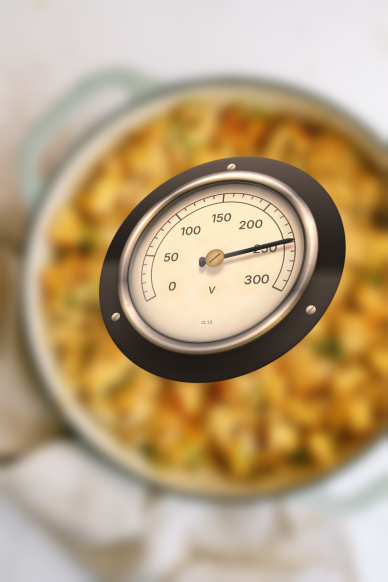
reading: 250V
